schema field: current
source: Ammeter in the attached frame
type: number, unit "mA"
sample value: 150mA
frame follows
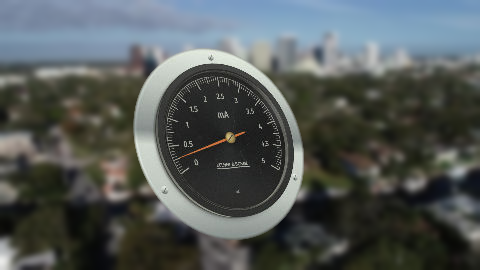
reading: 0.25mA
